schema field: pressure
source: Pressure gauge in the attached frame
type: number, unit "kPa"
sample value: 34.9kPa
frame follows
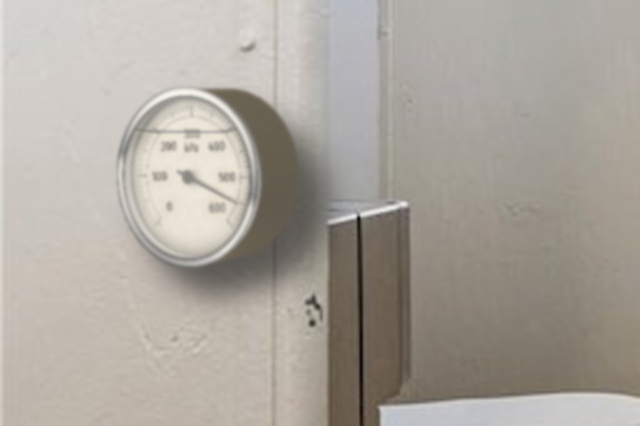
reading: 550kPa
